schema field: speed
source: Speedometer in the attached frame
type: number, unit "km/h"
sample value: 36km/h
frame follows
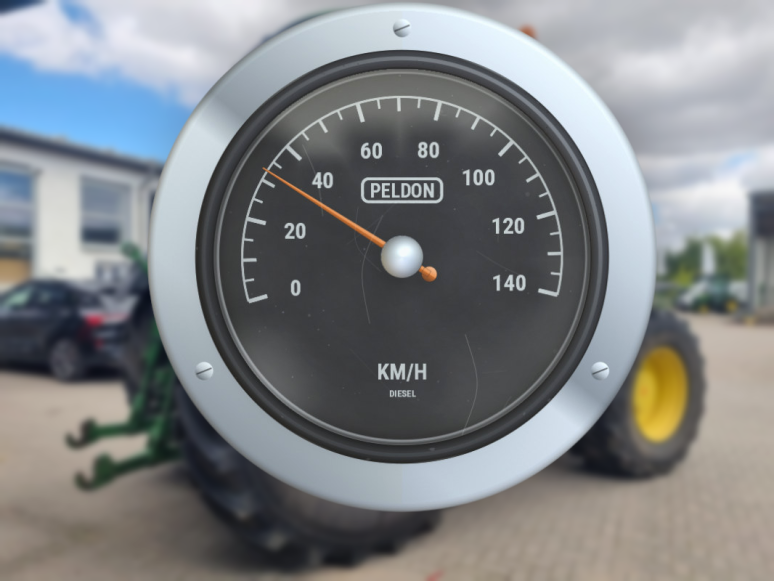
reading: 32.5km/h
